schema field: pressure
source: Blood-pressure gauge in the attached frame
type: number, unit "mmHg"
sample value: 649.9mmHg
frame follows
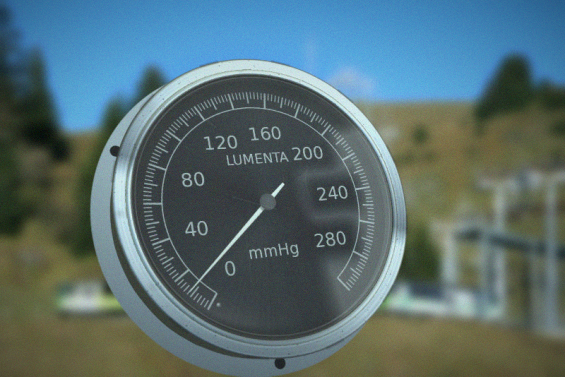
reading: 12mmHg
